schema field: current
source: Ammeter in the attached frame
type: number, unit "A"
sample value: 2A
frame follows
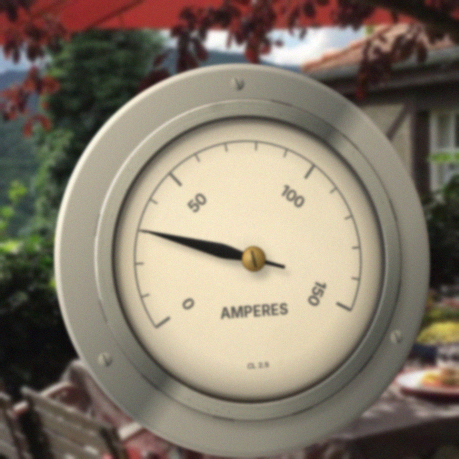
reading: 30A
